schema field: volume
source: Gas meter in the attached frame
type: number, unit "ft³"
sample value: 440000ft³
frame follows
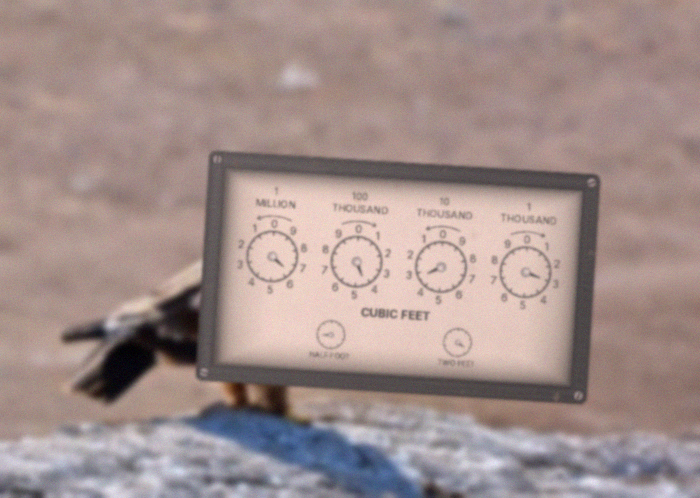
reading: 643300ft³
